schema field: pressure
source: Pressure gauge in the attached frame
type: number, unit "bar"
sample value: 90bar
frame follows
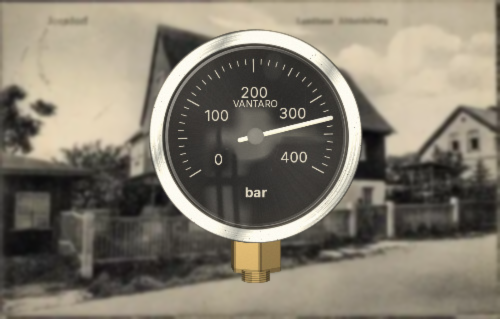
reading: 330bar
